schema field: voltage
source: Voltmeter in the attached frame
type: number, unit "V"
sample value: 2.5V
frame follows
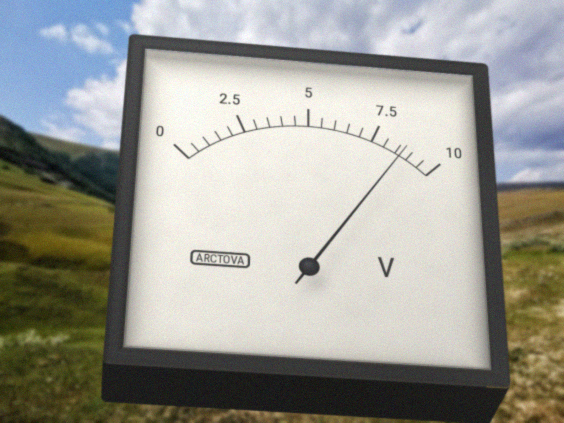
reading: 8.75V
